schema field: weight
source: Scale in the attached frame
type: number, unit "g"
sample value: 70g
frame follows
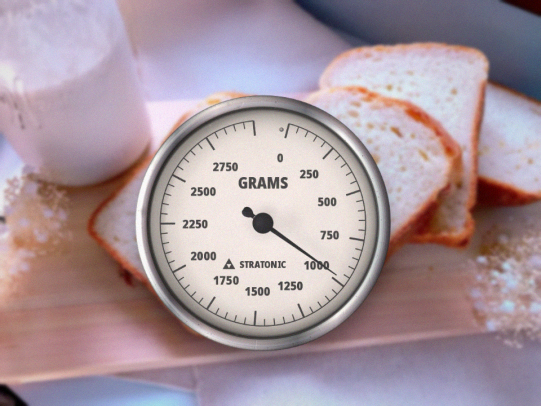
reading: 975g
